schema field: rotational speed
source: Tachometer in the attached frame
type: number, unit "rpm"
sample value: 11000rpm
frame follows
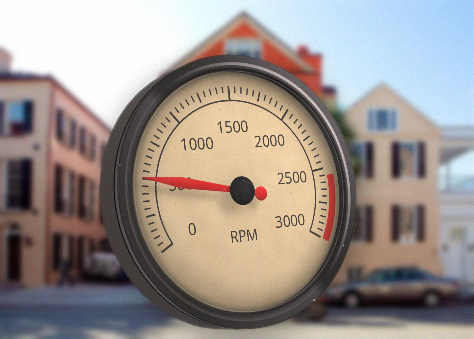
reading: 500rpm
